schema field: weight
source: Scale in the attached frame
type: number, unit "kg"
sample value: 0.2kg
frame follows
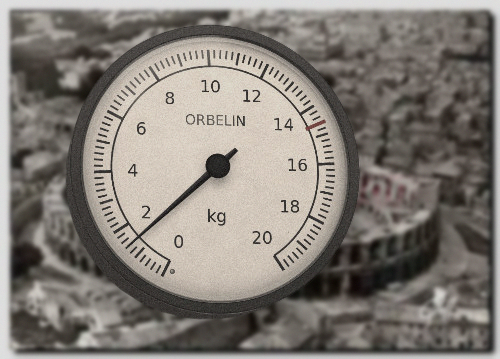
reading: 1.4kg
